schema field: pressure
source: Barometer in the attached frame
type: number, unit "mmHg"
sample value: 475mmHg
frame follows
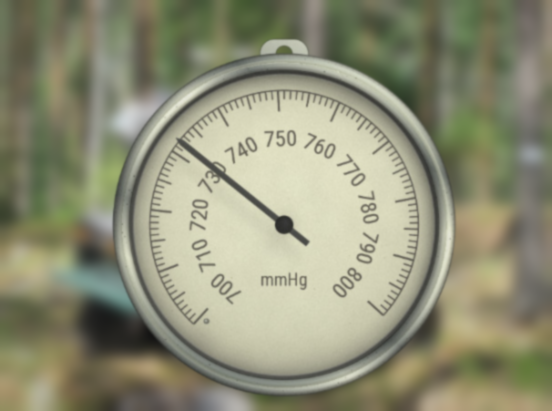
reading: 732mmHg
